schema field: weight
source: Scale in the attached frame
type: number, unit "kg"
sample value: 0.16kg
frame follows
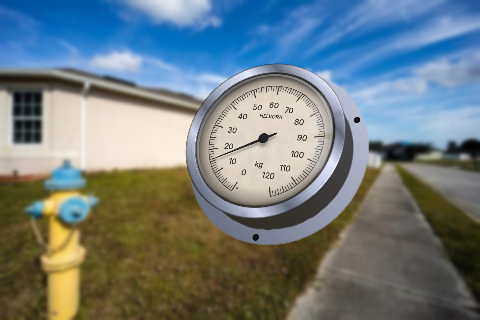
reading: 15kg
